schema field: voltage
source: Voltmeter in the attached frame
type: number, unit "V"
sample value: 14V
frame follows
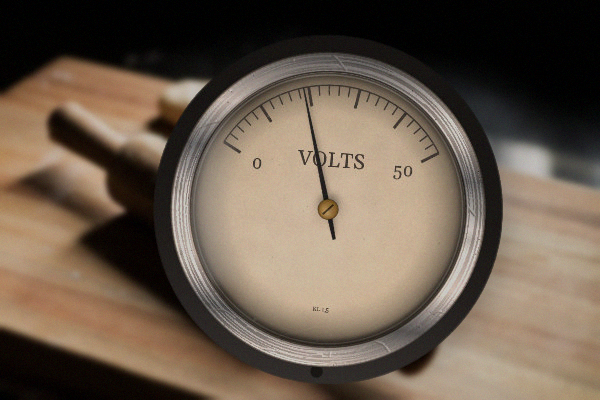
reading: 19V
